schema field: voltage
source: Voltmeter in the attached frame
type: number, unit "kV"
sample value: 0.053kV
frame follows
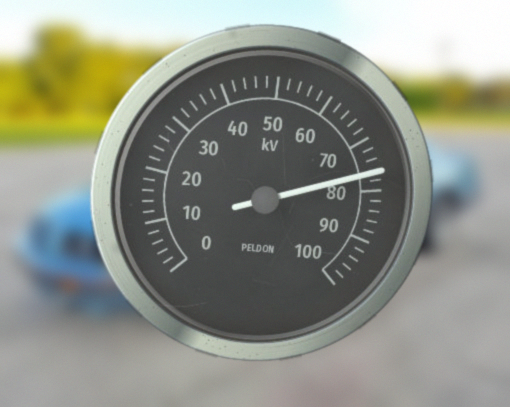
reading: 76kV
